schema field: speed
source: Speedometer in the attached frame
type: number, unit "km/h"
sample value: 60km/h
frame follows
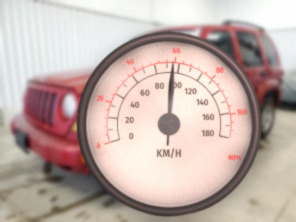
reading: 95km/h
